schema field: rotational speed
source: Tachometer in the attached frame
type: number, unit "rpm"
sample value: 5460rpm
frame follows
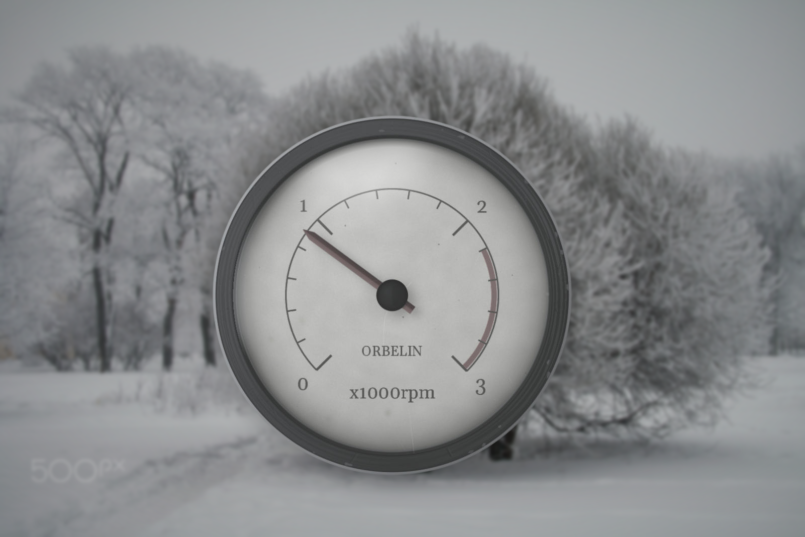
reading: 900rpm
